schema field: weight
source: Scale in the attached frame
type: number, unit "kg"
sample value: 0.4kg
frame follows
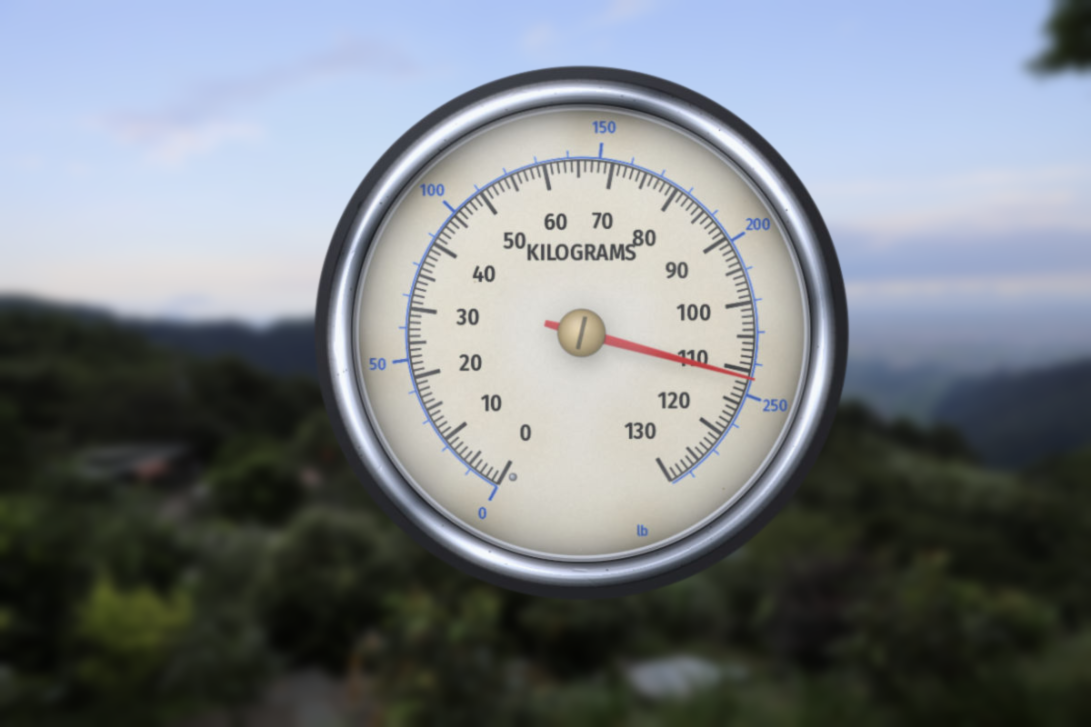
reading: 111kg
